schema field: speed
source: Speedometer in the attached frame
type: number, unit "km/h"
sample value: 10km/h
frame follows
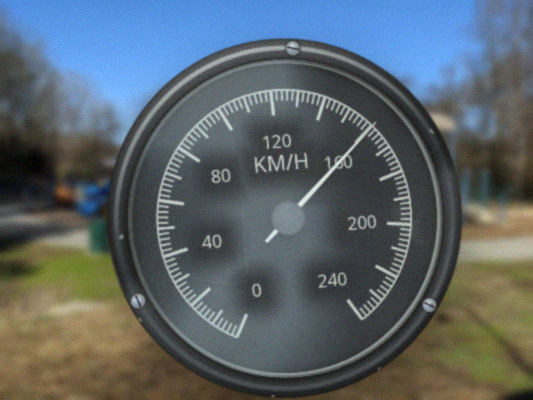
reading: 160km/h
